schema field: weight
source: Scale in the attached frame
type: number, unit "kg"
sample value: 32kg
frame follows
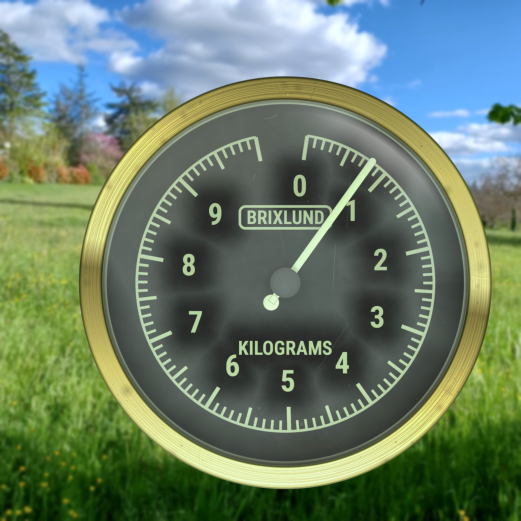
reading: 0.8kg
